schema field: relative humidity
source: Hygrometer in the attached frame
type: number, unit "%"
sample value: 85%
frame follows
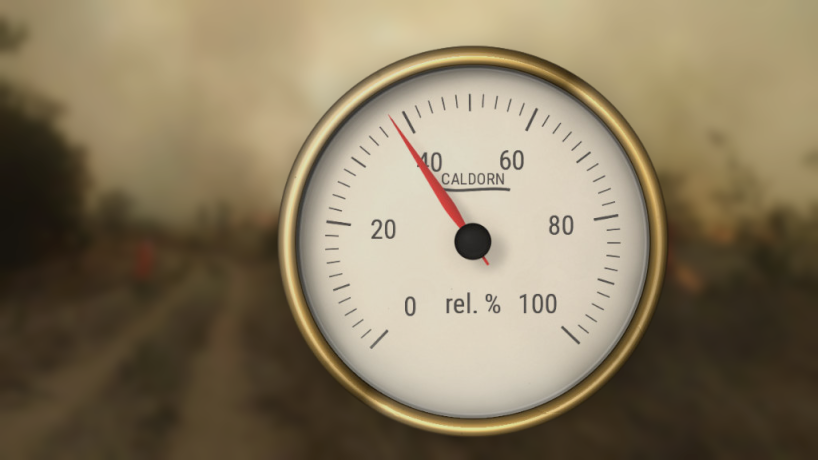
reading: 38%
